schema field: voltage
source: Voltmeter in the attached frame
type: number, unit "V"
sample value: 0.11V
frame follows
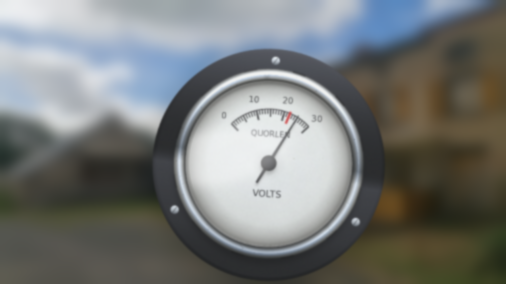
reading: 25V
